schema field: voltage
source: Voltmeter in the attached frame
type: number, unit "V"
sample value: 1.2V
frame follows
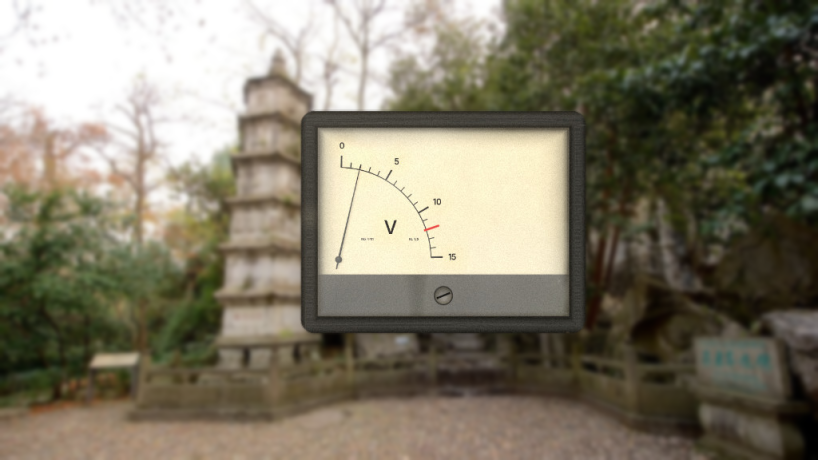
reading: 2V
